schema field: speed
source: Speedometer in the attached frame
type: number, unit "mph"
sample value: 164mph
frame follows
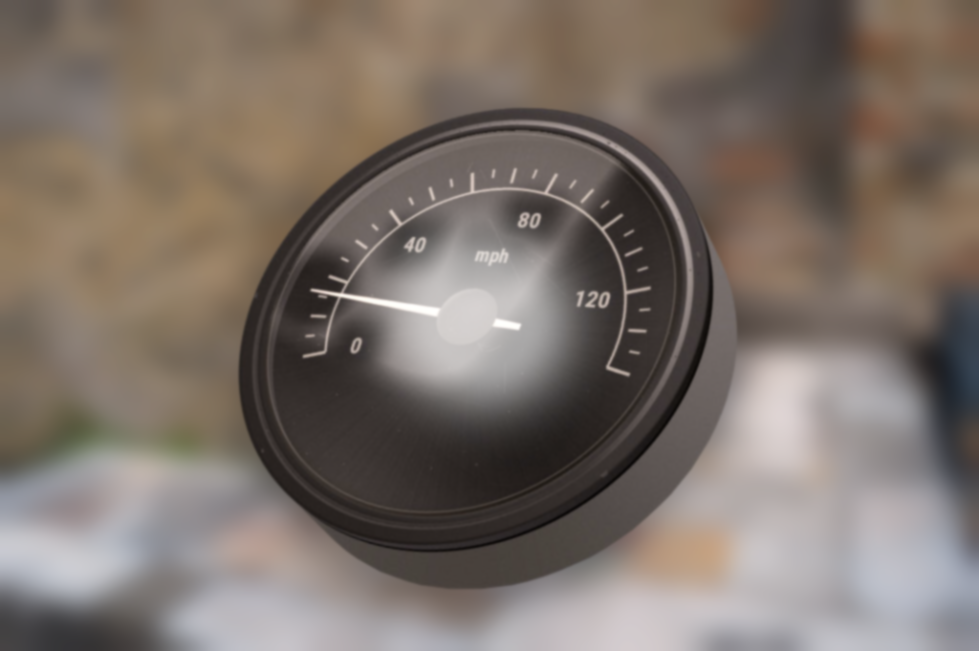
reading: 15mph
